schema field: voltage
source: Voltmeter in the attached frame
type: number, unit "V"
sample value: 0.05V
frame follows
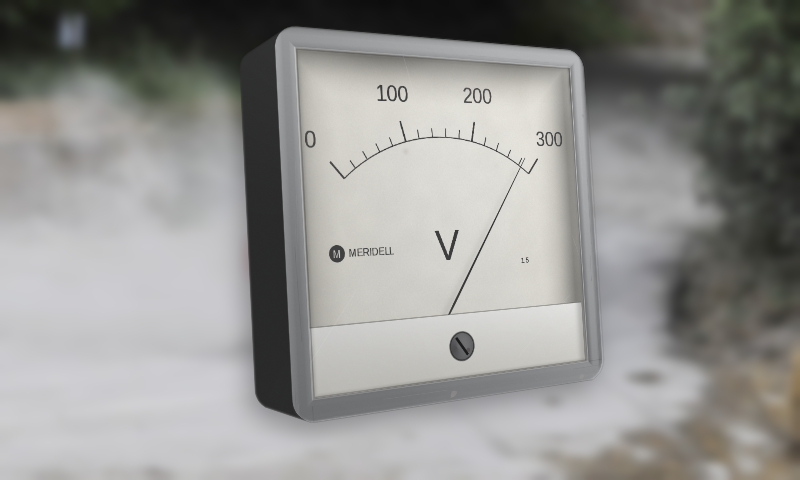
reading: 280V
